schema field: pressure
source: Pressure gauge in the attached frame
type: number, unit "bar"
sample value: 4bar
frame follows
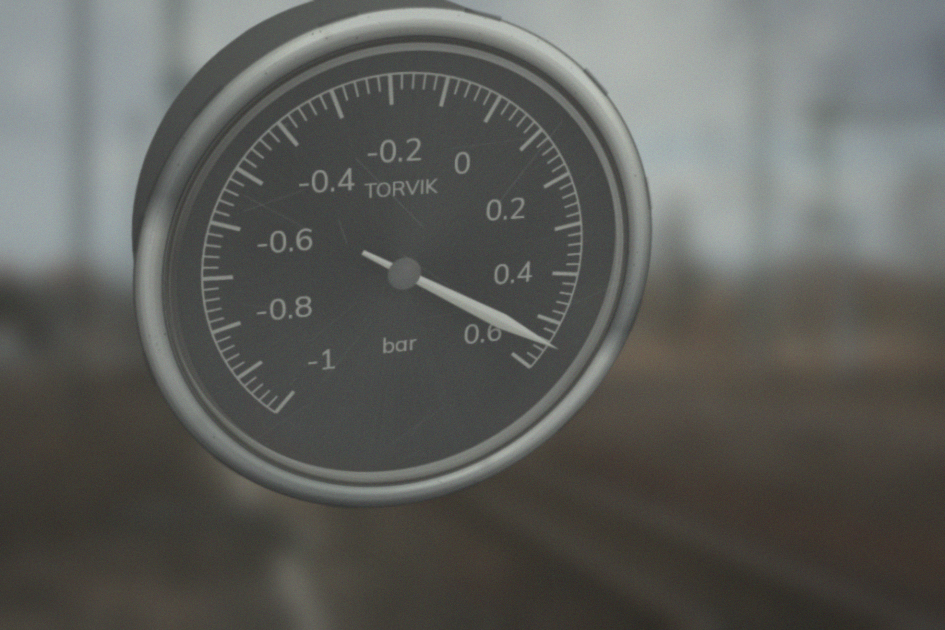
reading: 0.54bar
